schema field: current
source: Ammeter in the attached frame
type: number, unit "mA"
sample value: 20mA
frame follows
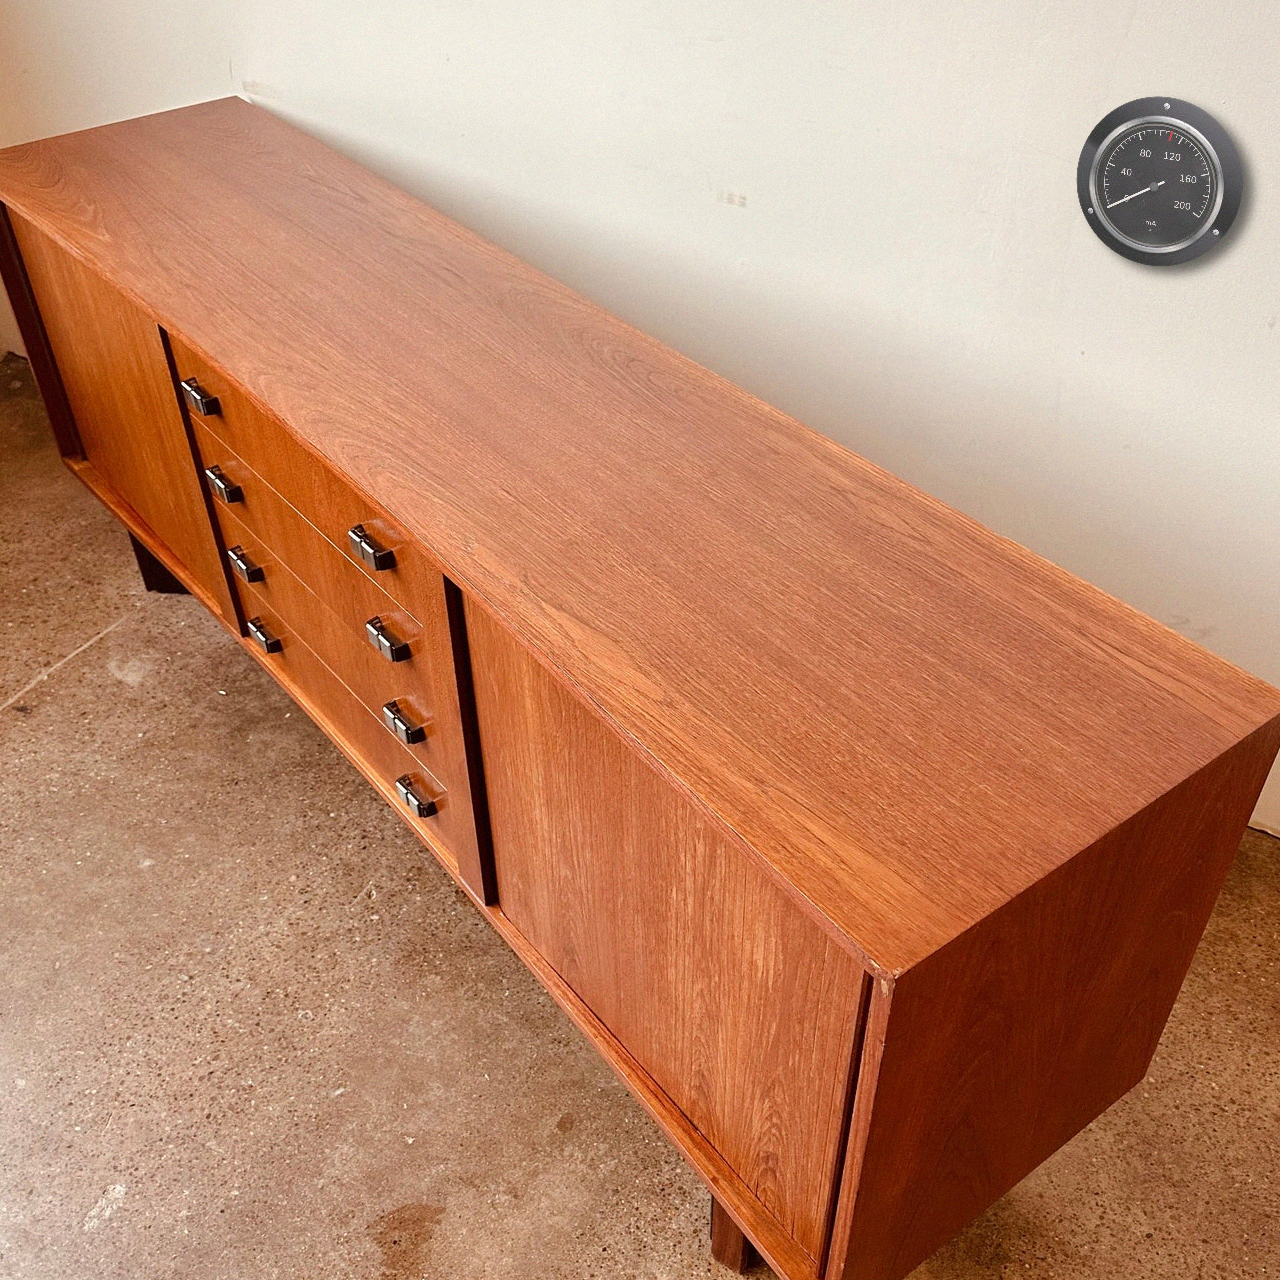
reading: 0mA
